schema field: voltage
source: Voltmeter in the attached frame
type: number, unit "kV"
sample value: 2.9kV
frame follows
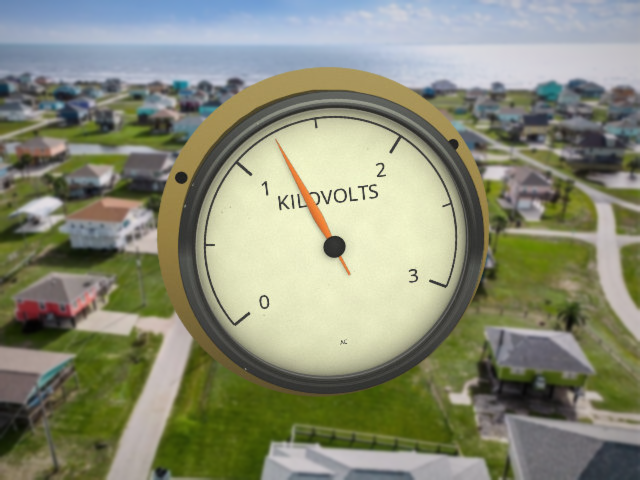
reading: 1.25kV
